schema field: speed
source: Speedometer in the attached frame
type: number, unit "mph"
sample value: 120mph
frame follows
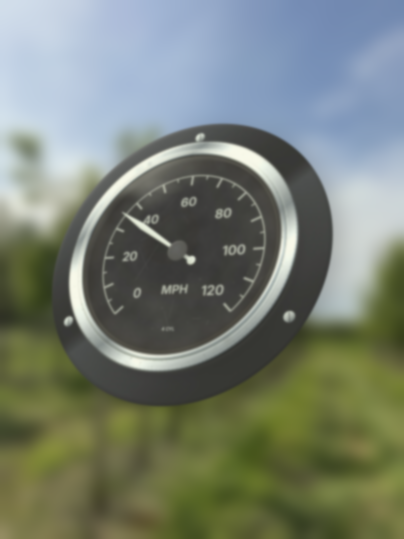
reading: 35mph
